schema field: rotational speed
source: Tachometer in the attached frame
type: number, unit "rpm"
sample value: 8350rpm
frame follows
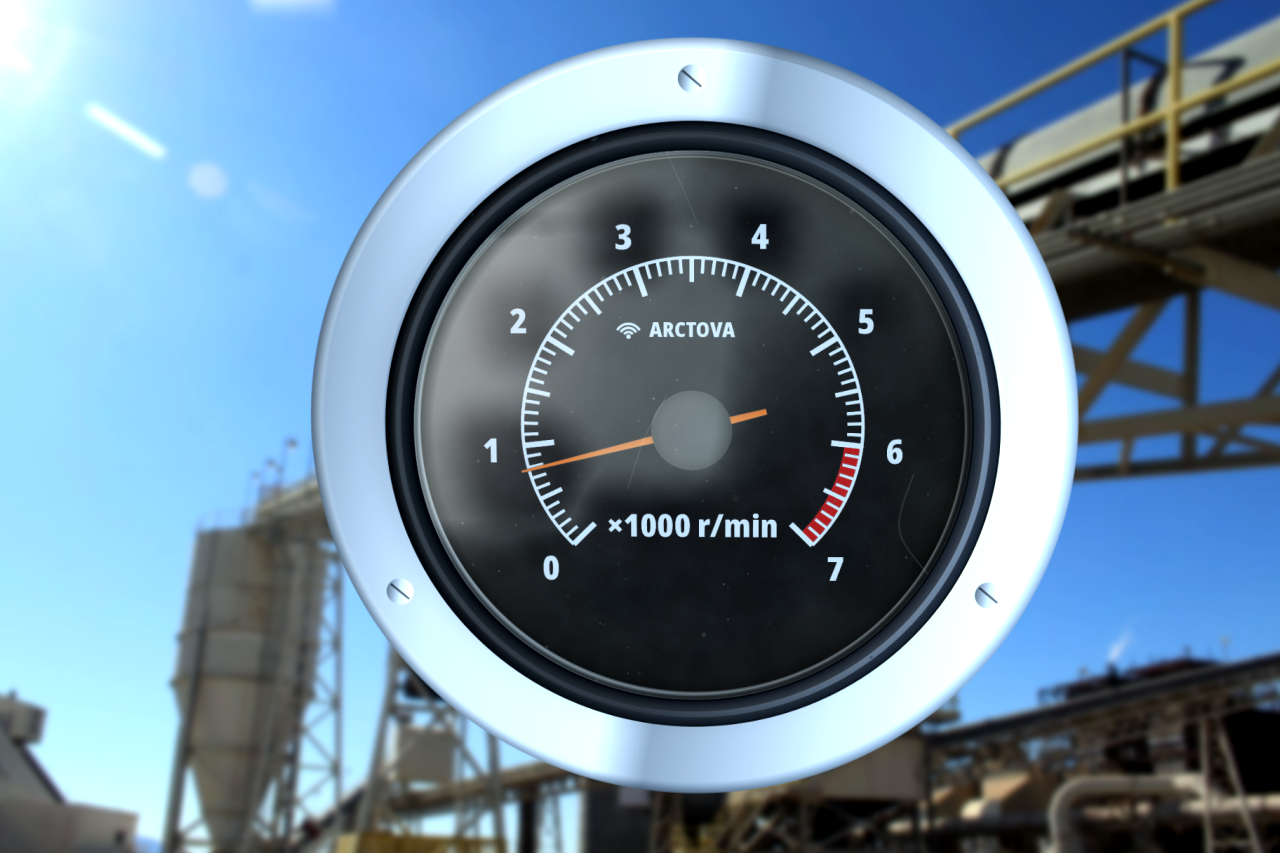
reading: 800rpm
